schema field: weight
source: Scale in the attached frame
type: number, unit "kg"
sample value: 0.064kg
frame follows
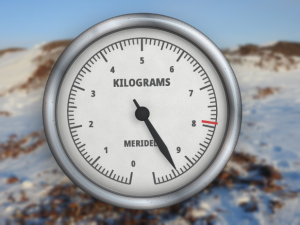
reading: 9.4kg
